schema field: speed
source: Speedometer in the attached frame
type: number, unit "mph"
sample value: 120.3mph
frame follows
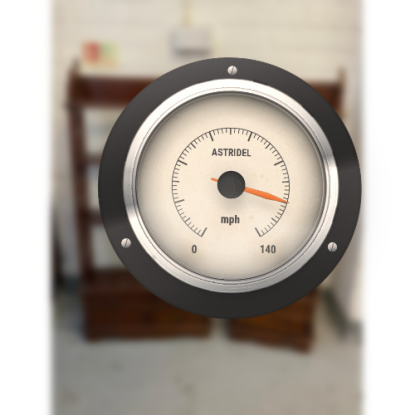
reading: 120mph
